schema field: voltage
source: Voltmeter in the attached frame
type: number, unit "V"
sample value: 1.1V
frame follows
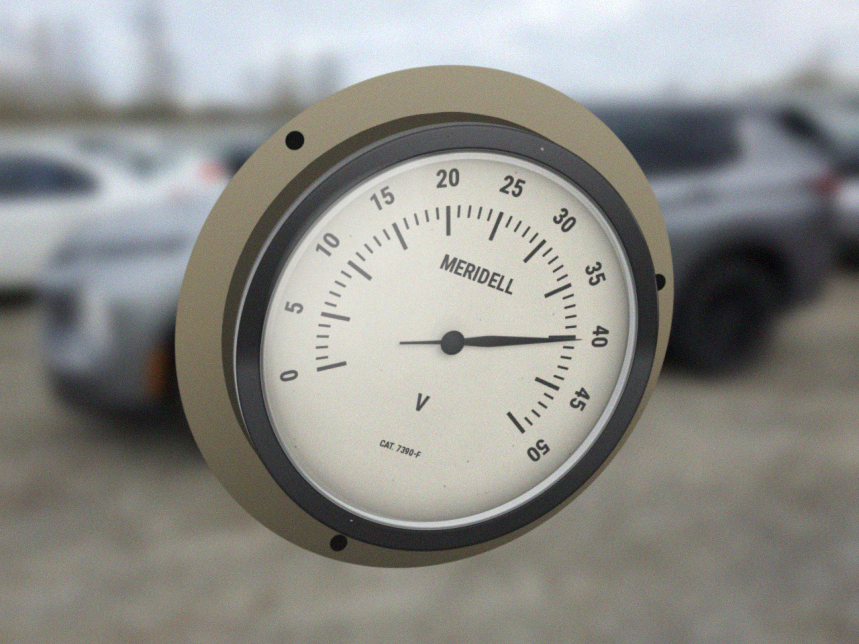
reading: 40V
